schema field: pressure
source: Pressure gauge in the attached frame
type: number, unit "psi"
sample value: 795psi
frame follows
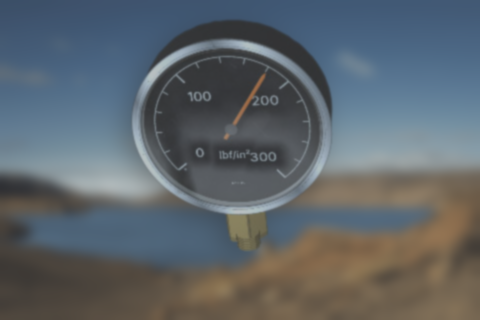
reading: 180psi
